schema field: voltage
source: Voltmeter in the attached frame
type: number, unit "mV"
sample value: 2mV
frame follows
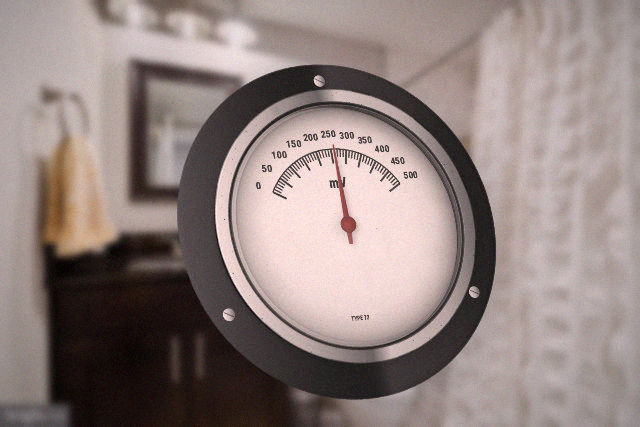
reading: 250mV
